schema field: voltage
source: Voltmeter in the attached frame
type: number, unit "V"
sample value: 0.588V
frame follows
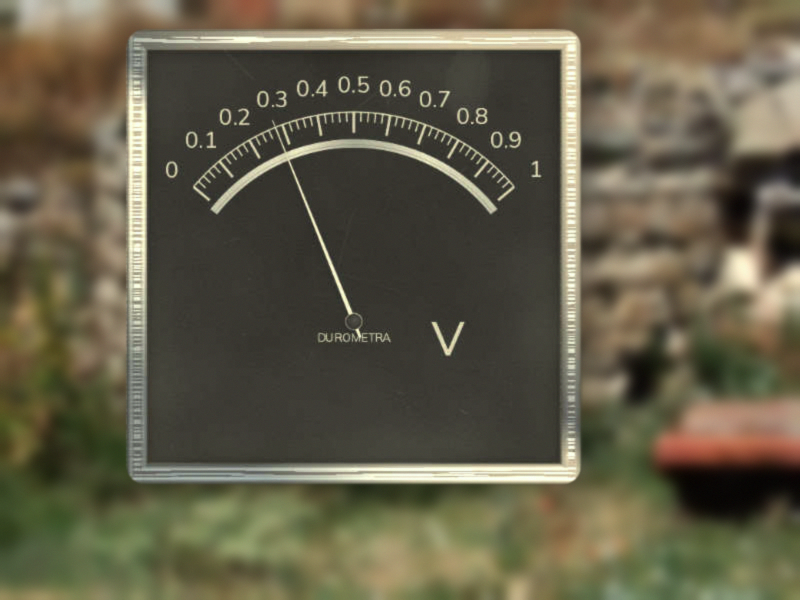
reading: 0.28V
